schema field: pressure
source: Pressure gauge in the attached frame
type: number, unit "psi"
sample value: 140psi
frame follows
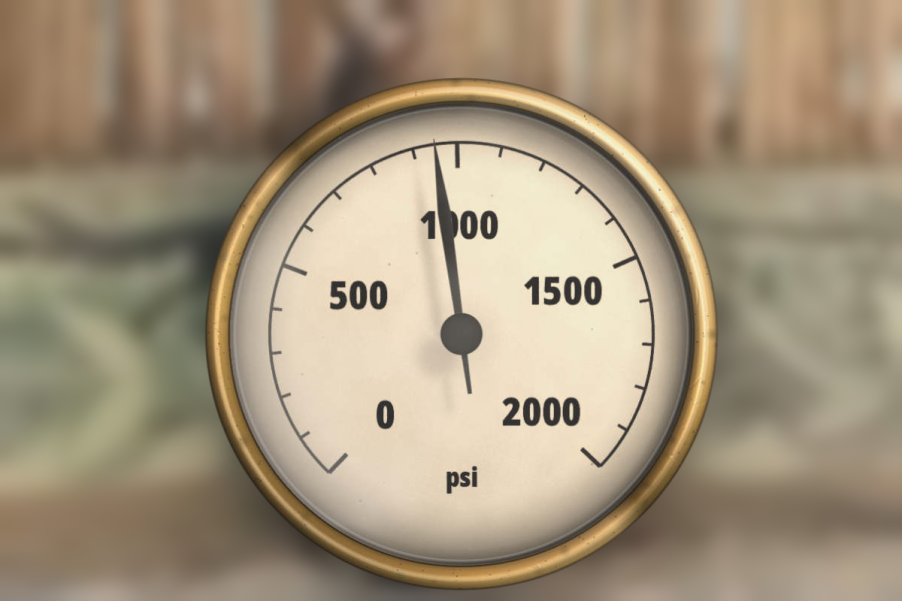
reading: 950psi
